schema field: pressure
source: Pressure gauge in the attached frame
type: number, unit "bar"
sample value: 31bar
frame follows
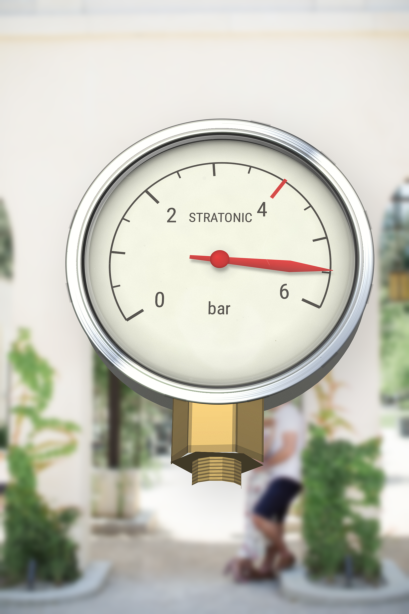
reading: 5.5bar
